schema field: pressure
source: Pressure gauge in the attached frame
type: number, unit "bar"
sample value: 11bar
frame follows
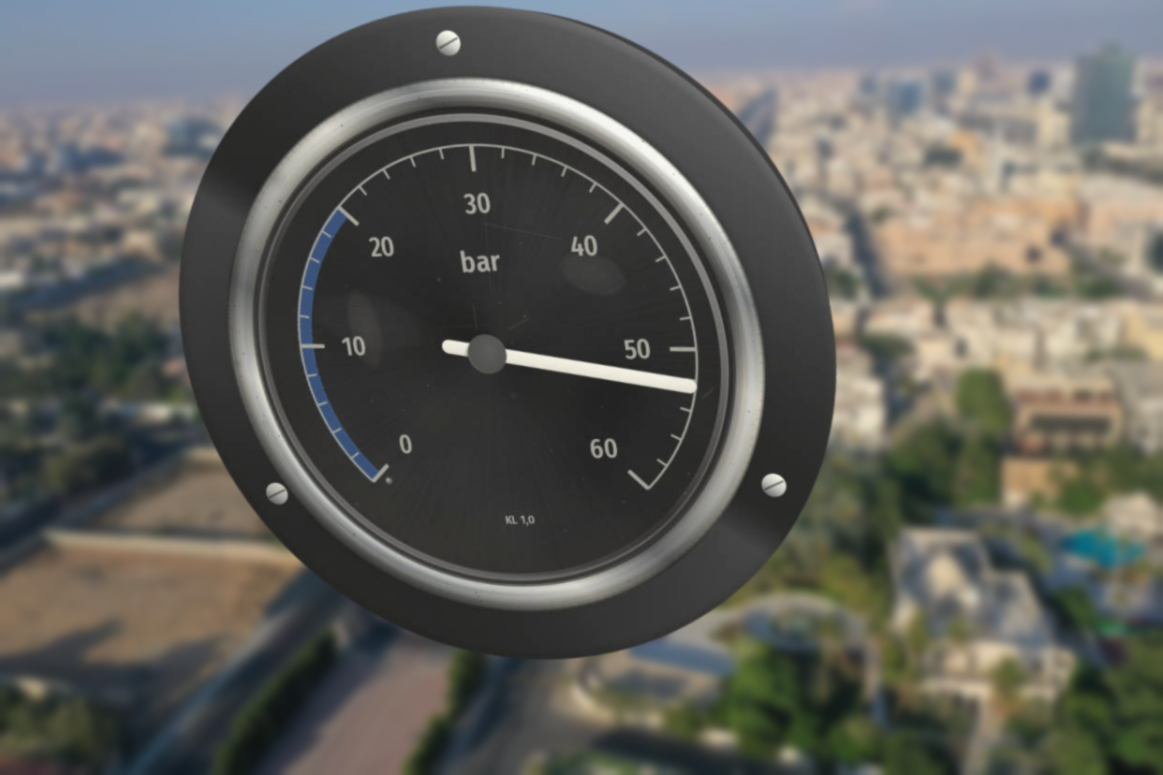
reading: 52bar
